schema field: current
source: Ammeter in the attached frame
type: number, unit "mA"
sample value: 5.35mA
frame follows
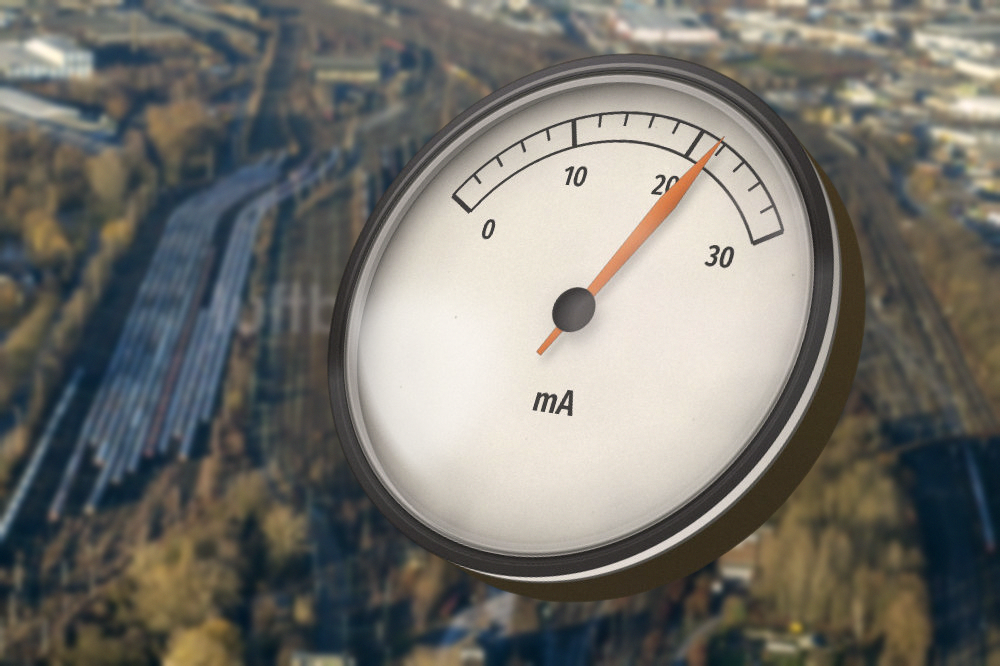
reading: 22mA
